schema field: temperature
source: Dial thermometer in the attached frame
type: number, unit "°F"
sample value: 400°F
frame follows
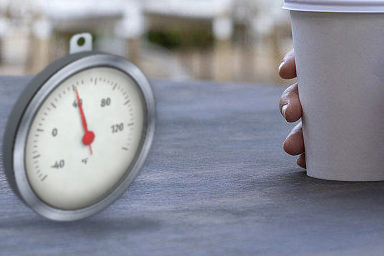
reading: 40°F
